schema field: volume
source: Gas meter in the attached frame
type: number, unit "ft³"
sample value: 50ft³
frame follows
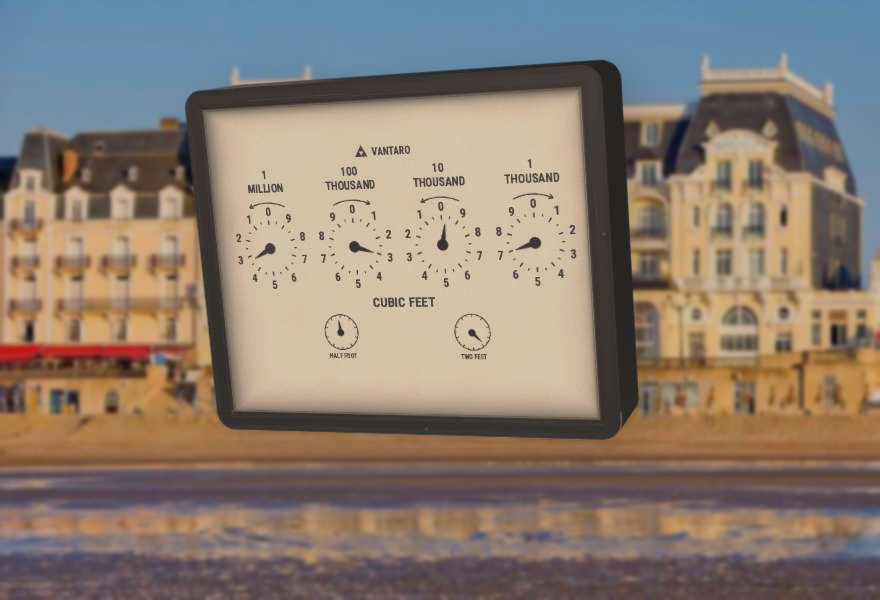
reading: 329700ft³
